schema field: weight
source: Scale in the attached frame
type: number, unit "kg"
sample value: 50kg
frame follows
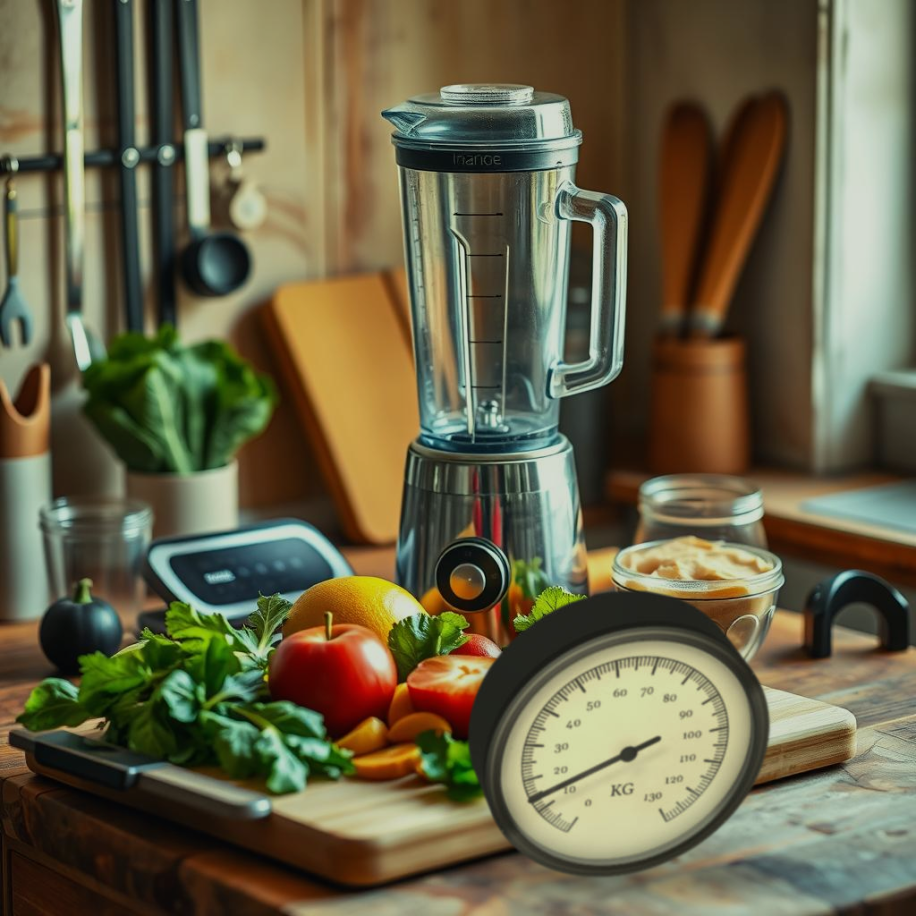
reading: 15kg
